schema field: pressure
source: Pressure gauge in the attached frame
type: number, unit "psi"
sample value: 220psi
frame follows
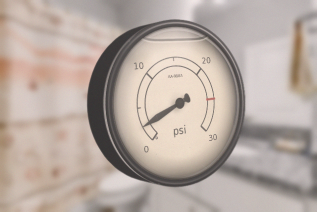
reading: 2.5psi
